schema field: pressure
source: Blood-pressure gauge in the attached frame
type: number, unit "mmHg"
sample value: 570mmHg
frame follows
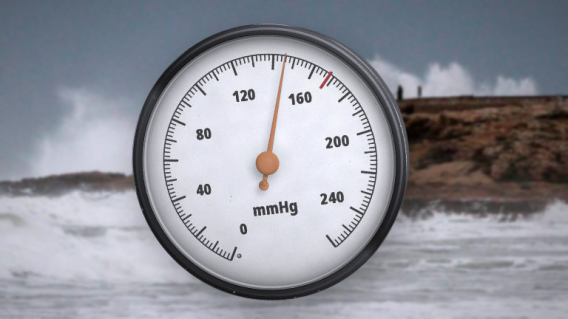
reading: 146mmHg
